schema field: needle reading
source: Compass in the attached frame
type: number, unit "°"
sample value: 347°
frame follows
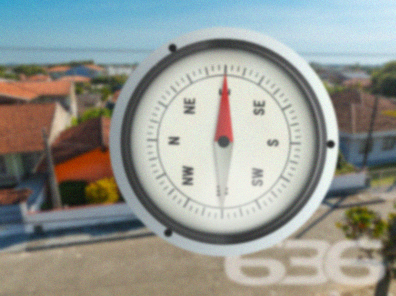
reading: 90°
